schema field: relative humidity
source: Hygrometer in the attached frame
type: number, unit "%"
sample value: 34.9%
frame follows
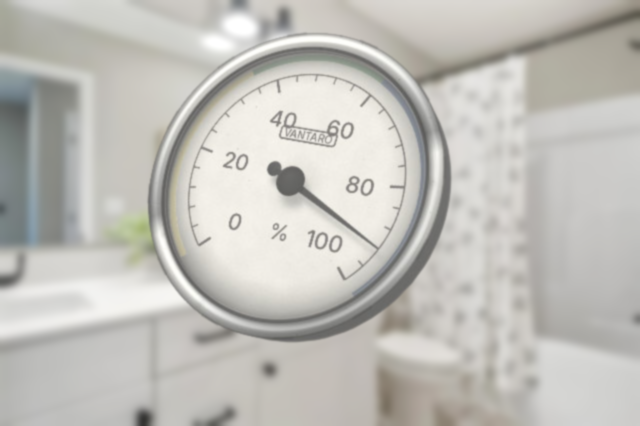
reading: 92%
